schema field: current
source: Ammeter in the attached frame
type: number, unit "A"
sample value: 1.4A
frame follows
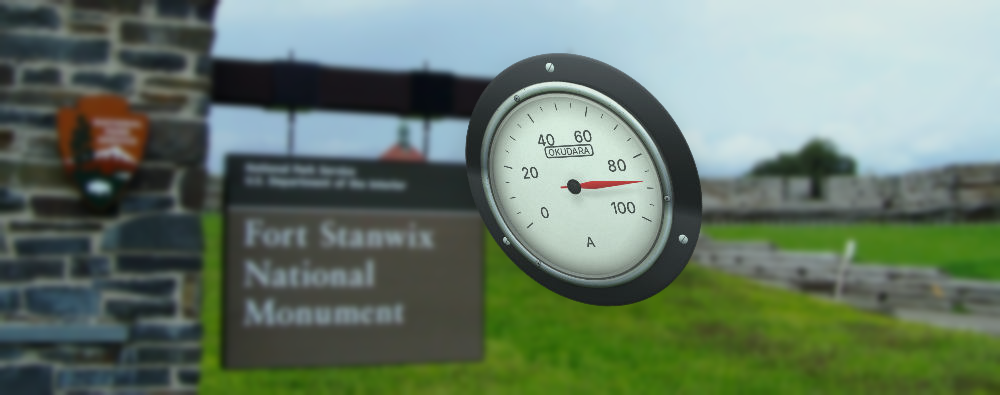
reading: 87.5A
